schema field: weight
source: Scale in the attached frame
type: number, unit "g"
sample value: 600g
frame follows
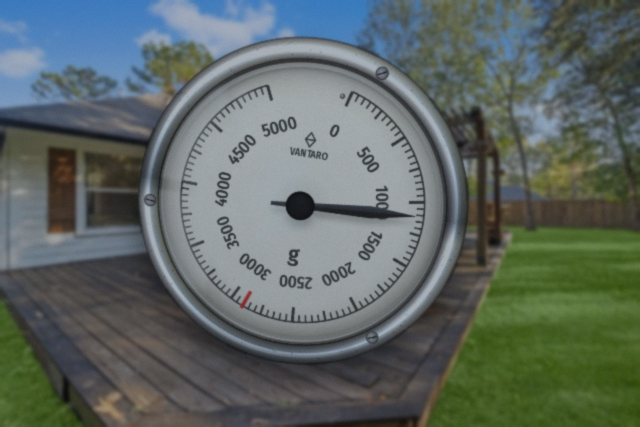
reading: 1100g
